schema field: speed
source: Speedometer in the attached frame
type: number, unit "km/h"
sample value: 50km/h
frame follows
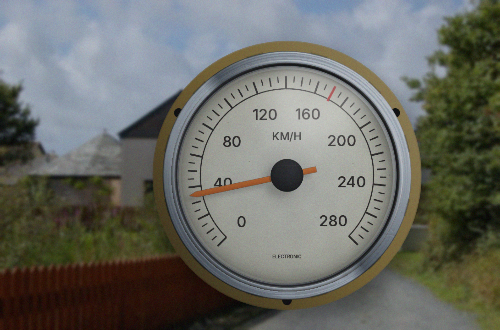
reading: 35km/h
